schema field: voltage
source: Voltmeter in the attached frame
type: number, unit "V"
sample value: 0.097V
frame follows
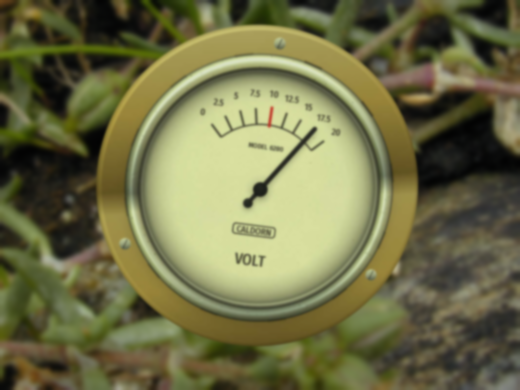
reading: 17.5V
